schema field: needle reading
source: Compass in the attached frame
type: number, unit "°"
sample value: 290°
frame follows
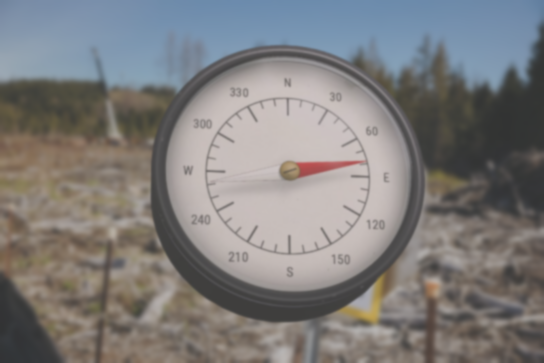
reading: 80°
